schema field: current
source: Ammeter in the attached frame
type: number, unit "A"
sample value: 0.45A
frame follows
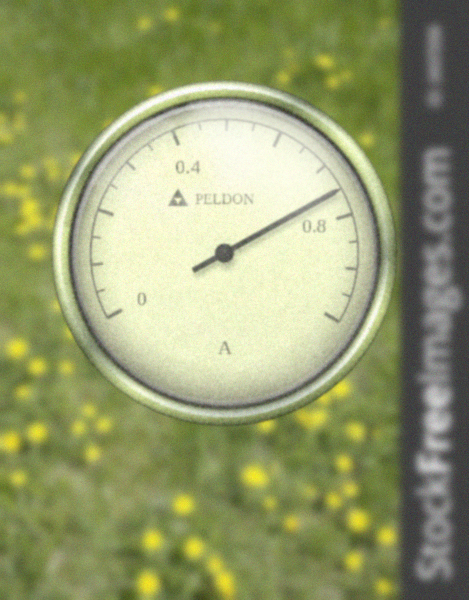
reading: 0.75A
